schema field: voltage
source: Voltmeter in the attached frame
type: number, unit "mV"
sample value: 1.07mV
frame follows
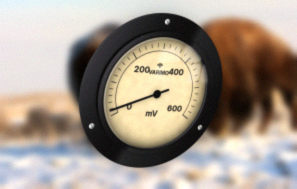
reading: 20mV
